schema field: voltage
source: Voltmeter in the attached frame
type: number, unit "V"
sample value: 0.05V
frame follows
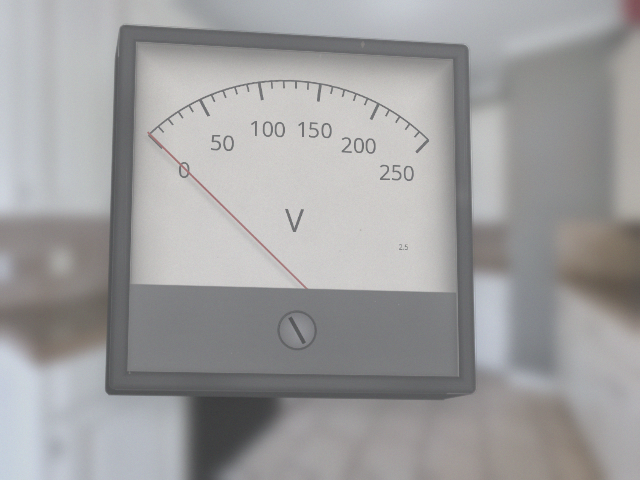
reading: 0V
